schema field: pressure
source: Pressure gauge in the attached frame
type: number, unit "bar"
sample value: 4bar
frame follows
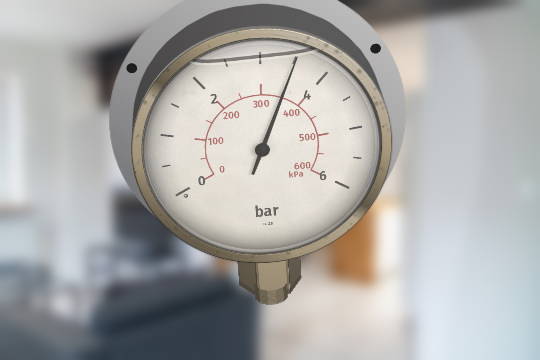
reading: 3.5bar
